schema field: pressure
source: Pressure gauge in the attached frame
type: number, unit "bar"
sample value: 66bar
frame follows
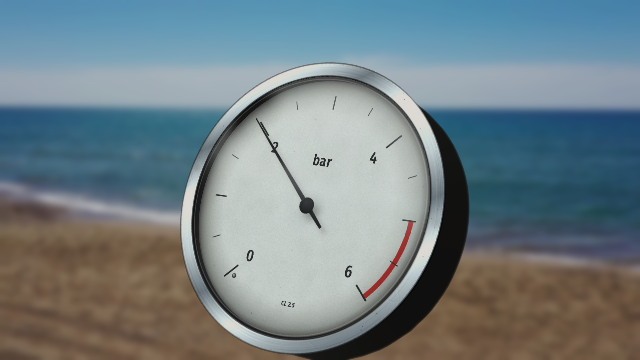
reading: 2bar
